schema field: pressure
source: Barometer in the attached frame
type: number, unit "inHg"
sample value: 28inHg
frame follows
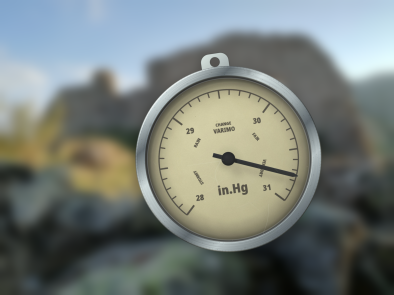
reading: 30.75inHg
